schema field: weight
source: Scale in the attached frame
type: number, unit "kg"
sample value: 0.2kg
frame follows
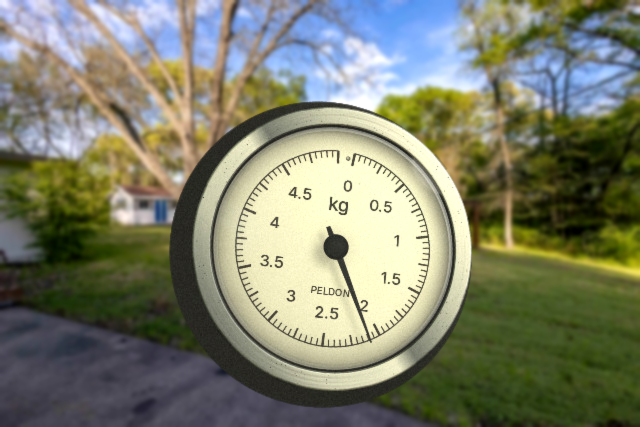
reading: 2.1kg
